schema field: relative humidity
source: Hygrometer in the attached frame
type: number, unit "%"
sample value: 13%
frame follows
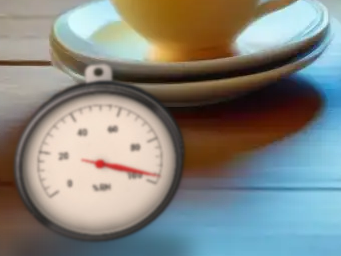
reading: 96%
